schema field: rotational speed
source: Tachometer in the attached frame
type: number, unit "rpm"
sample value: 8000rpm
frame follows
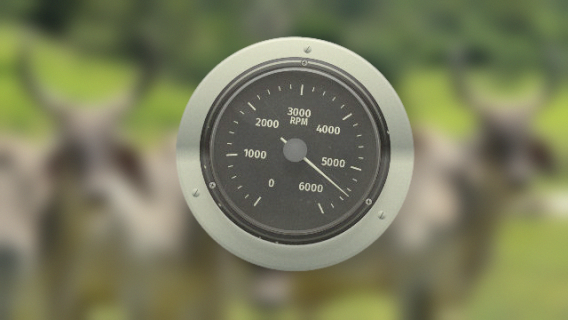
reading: 5500rpm
